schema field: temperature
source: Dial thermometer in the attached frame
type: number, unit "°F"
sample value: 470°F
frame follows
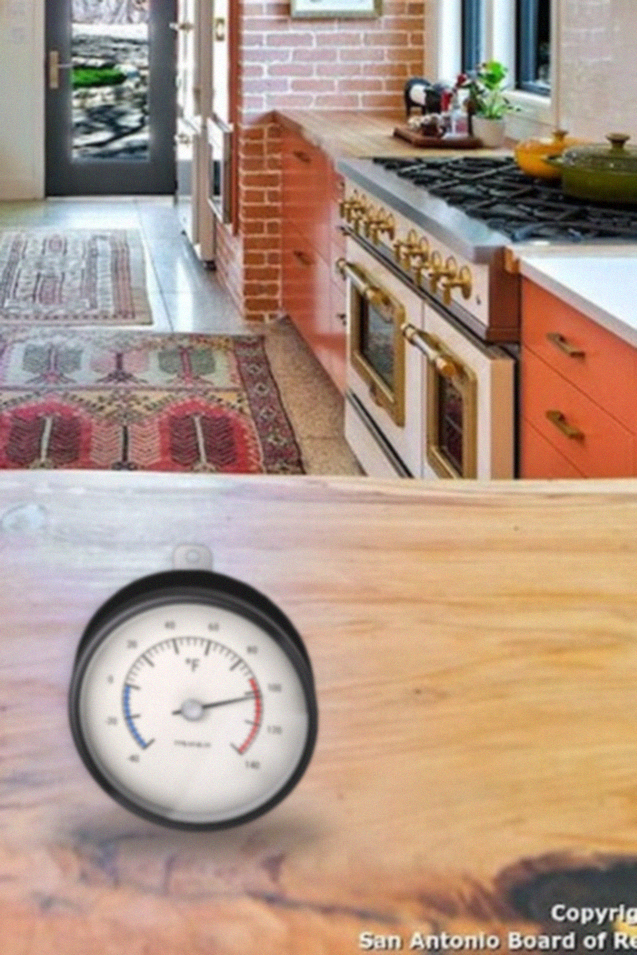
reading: 100°F
